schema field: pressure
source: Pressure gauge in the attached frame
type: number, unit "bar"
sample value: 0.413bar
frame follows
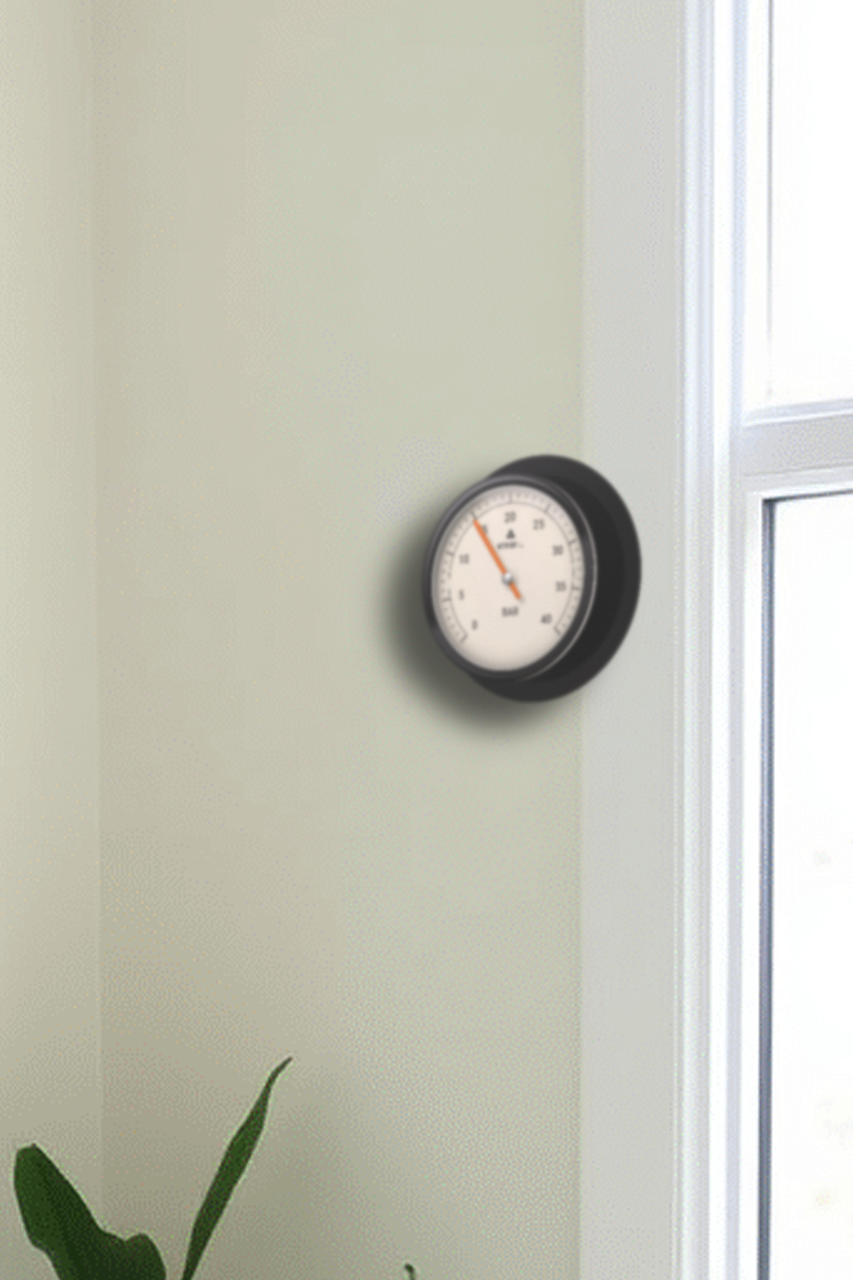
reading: 15bar
